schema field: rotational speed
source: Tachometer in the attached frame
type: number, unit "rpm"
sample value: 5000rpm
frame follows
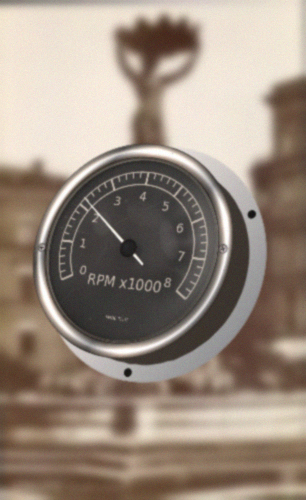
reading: 2200rpm
